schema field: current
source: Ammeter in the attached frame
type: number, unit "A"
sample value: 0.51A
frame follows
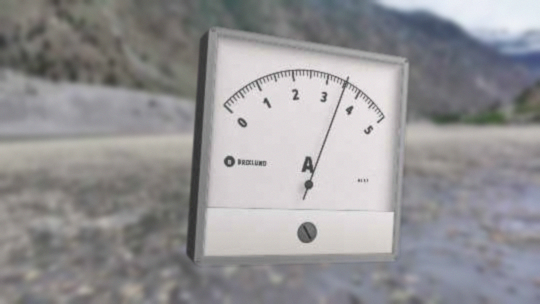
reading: 3.5A
